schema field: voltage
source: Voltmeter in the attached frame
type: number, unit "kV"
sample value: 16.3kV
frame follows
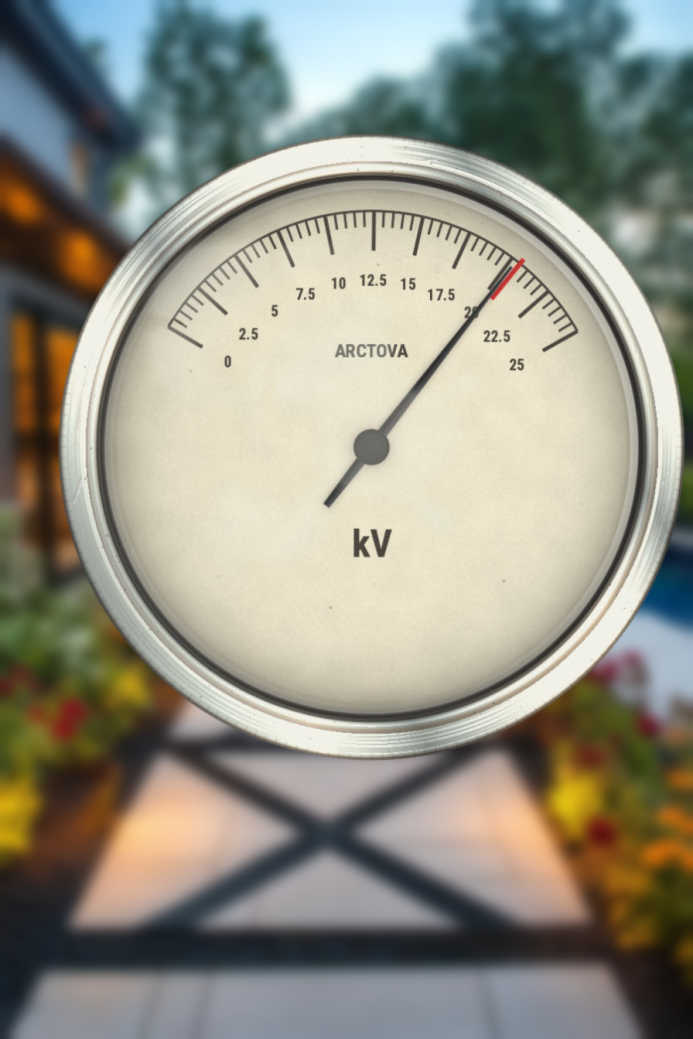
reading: 20.25kV
